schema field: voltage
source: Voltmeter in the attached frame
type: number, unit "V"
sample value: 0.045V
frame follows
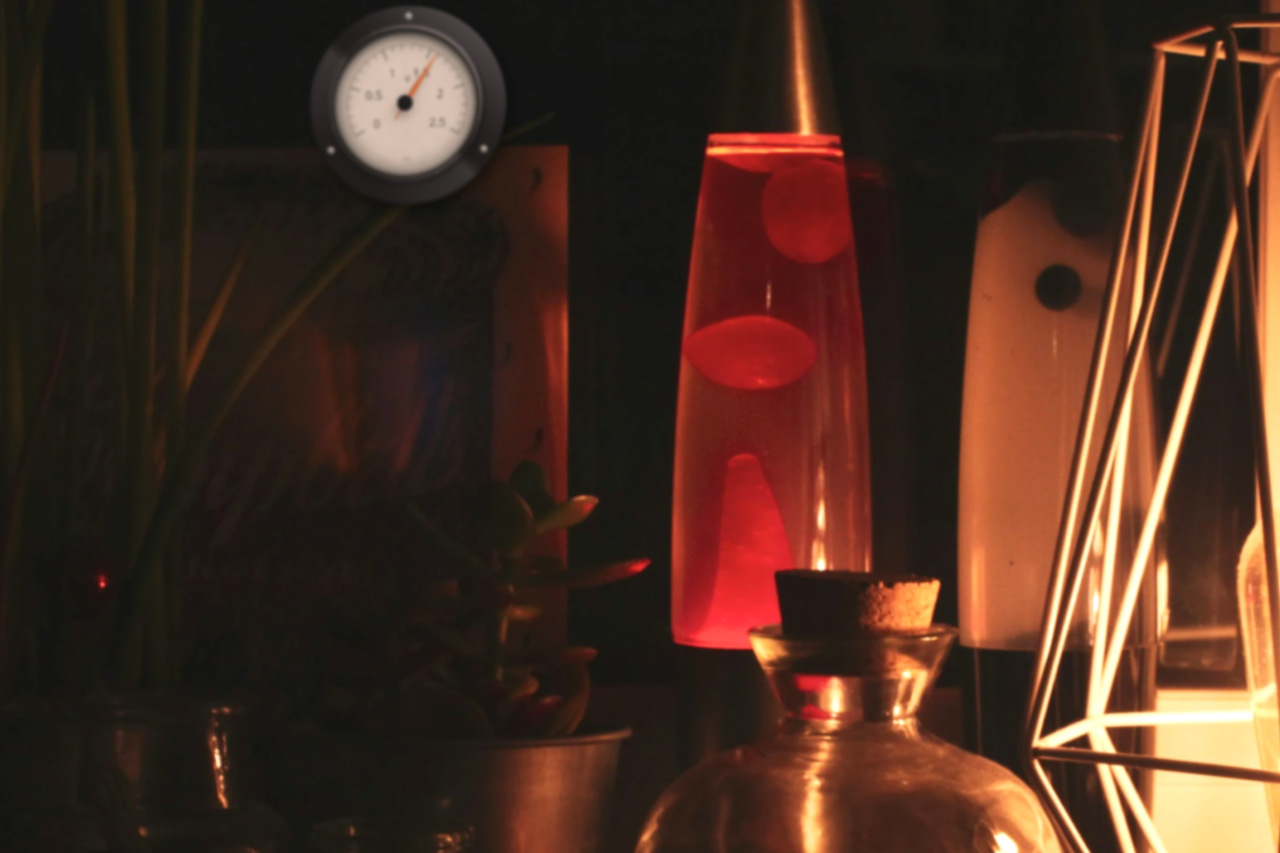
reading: 1.6V
